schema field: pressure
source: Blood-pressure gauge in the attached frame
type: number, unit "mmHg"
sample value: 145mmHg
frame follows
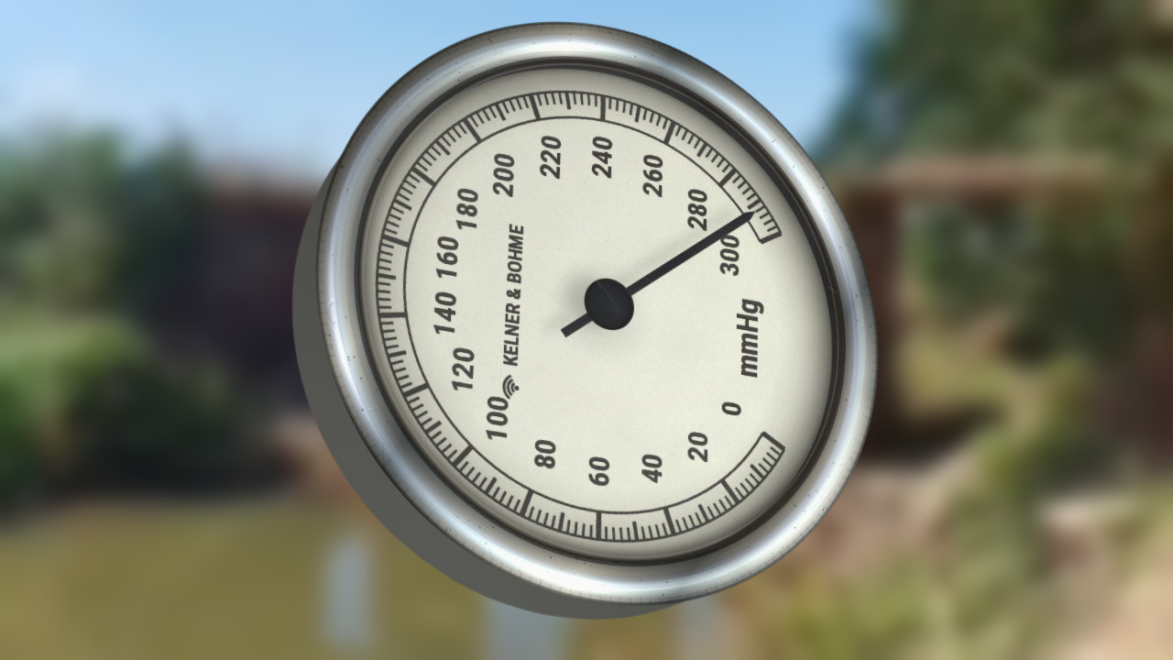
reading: 292mmHg
